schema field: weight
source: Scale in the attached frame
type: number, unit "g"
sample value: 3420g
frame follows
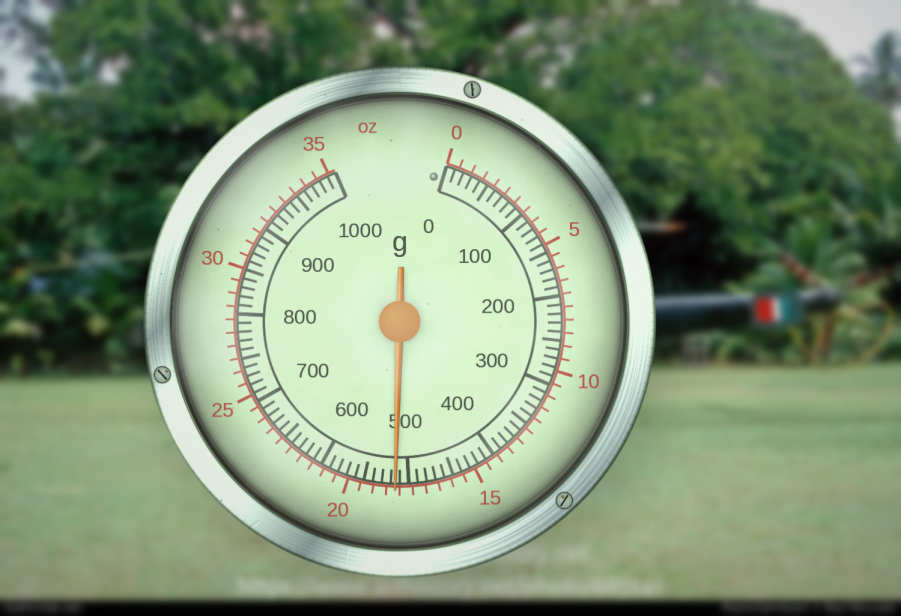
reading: 515g
